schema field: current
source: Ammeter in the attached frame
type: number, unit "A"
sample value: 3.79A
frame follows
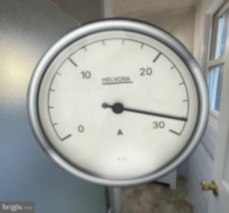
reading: 28A
